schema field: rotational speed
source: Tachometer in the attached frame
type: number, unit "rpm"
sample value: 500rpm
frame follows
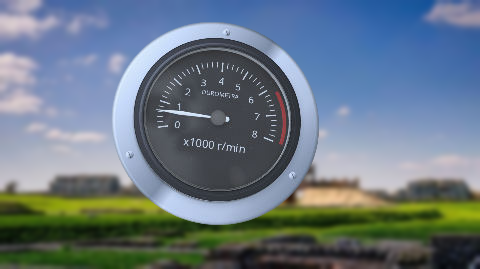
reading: 600rpm
